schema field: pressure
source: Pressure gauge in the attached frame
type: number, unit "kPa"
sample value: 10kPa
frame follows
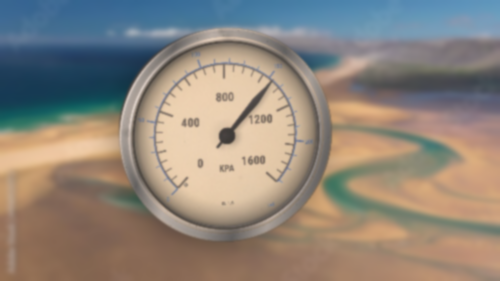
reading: 1050kPa
